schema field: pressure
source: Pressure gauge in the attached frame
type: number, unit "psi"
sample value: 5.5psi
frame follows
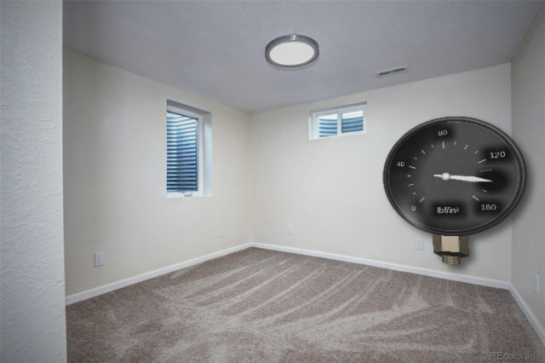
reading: 140psi
